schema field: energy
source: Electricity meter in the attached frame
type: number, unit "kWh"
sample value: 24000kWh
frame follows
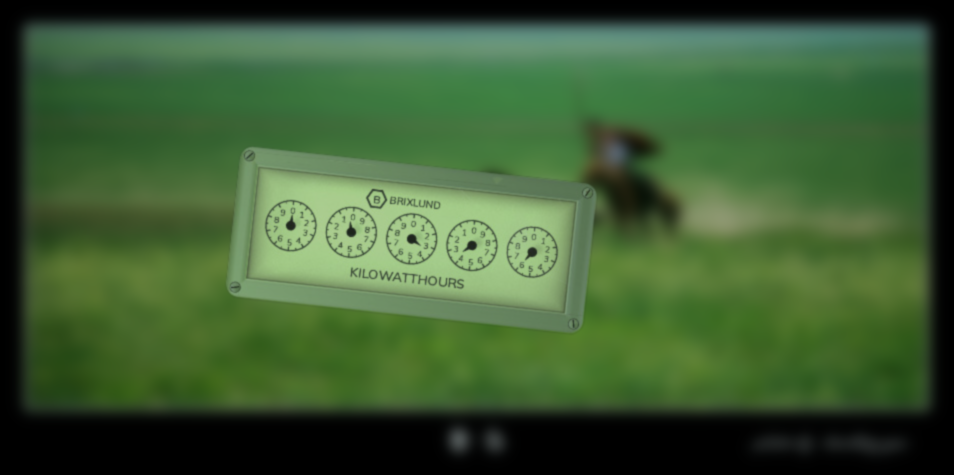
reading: 336kWh
